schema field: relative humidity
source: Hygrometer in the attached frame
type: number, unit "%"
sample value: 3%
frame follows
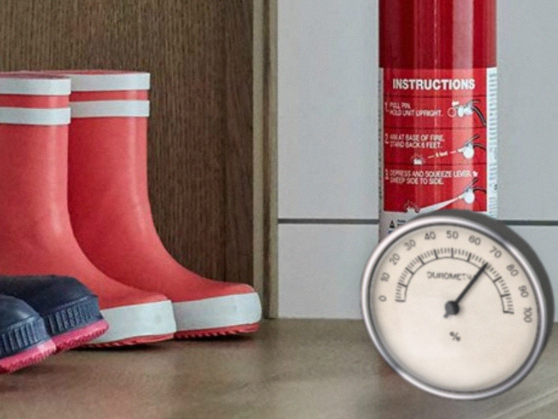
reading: 70%
